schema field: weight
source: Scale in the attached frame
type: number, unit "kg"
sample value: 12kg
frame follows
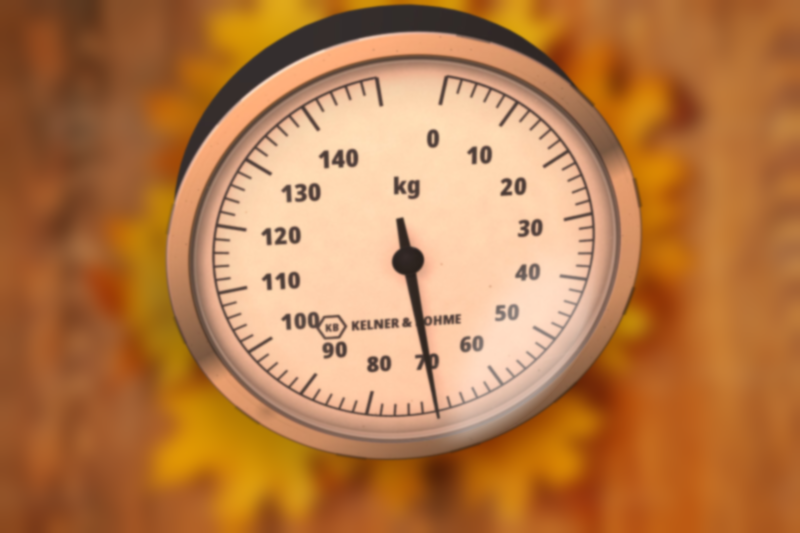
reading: 70kg
